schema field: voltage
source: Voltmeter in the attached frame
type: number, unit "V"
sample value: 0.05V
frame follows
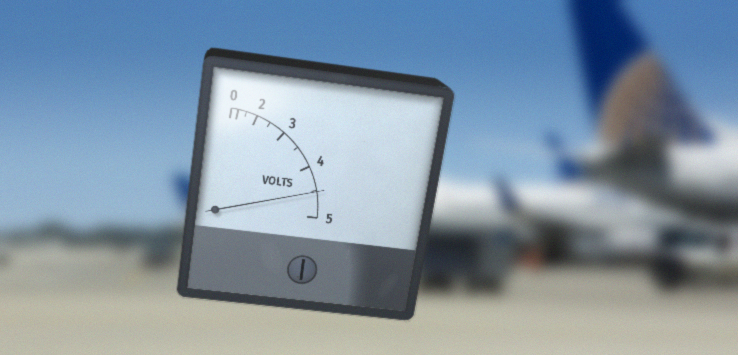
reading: 4.5V
